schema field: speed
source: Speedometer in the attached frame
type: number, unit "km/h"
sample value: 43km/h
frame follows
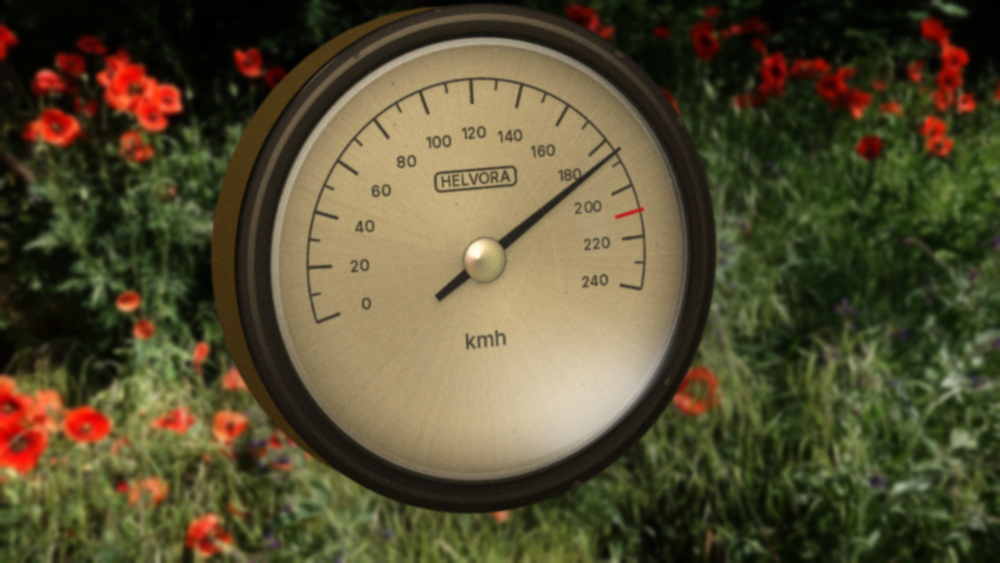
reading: 185km/h
